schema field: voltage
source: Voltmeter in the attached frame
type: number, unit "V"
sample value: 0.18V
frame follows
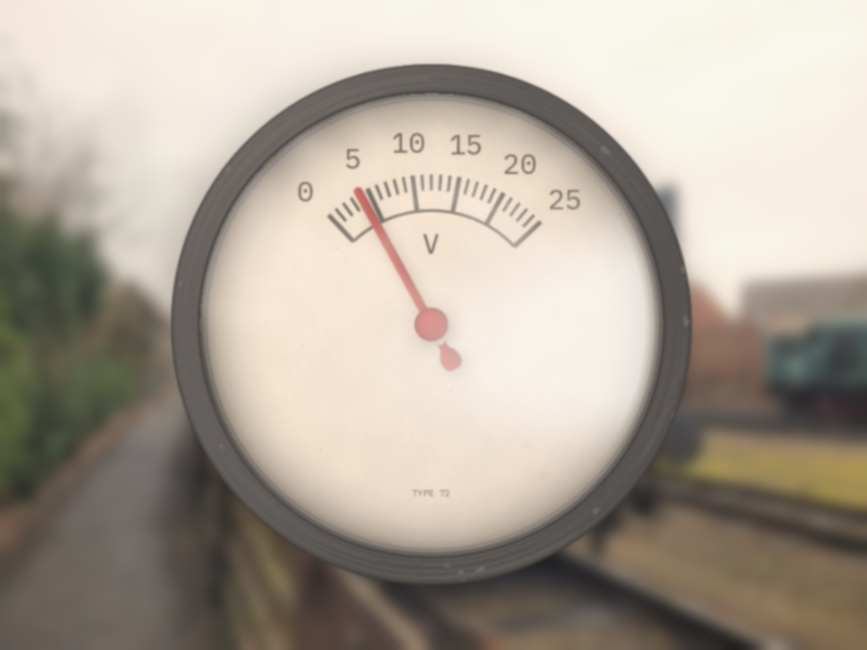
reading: 4V
